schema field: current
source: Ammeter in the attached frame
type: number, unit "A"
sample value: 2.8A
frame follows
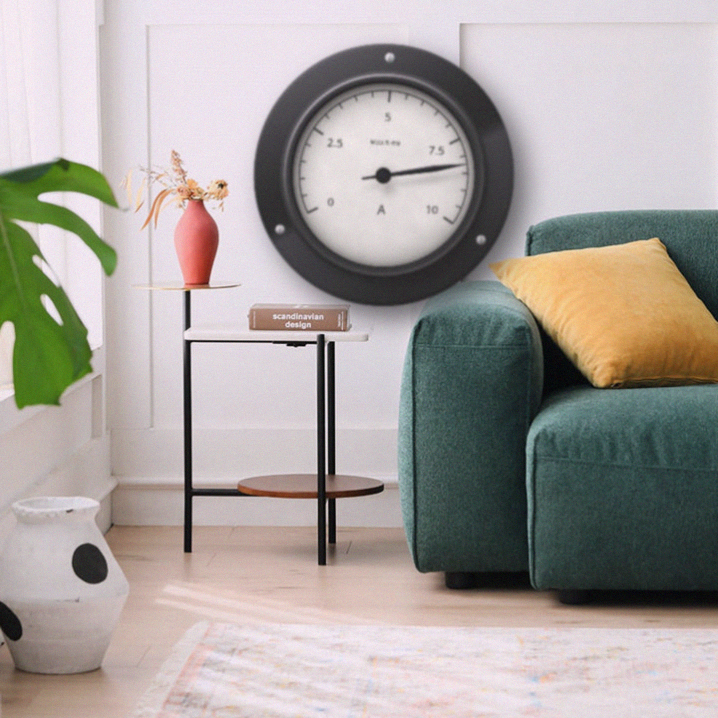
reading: 8.25A
